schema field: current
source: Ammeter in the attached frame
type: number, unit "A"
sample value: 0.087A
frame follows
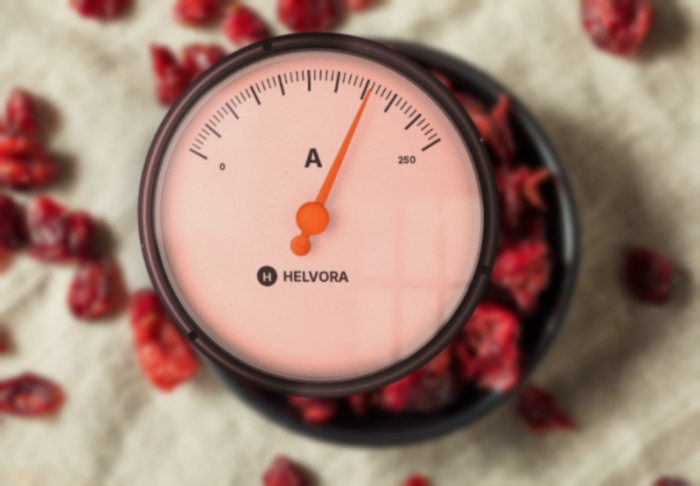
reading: 180A
